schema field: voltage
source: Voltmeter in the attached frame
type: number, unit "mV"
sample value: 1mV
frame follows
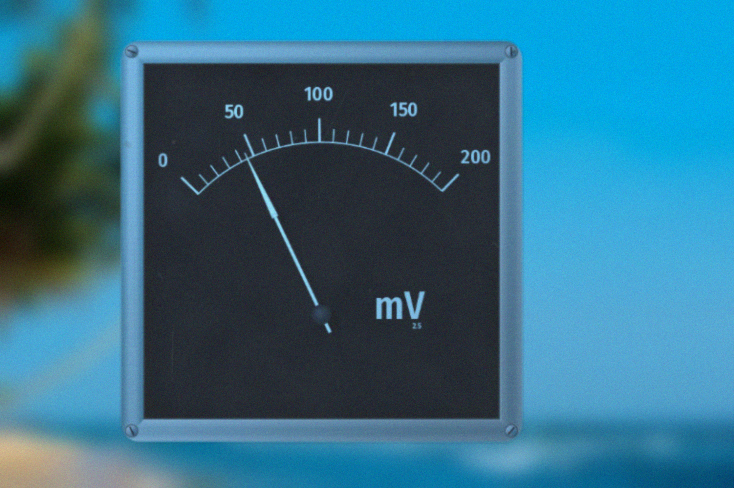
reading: 45mV
